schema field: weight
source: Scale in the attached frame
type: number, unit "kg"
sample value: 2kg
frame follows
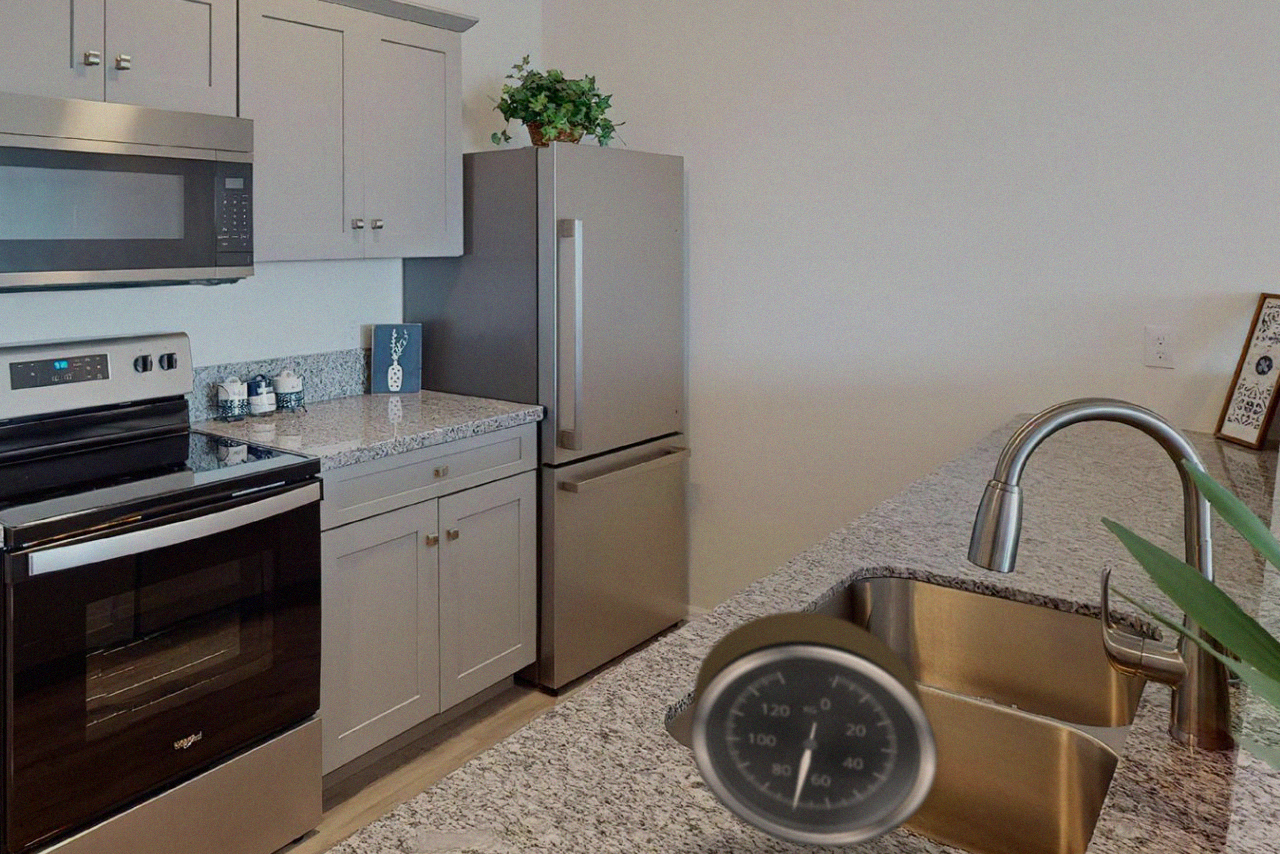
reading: 70kg
